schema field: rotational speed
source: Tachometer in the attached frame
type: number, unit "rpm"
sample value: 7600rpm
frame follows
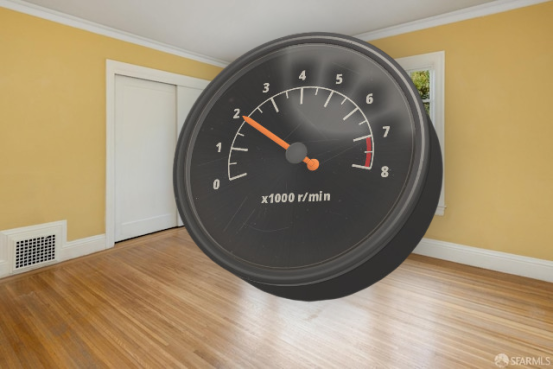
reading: 2000rpm
